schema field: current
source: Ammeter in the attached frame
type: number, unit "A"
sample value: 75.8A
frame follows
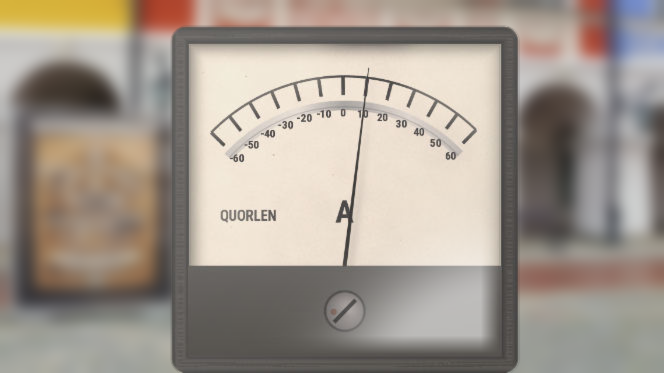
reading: 10A
